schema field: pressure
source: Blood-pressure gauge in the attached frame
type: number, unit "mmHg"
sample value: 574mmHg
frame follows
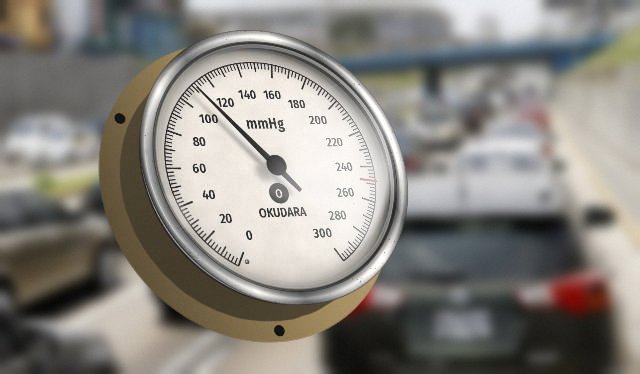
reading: 110mmHg
